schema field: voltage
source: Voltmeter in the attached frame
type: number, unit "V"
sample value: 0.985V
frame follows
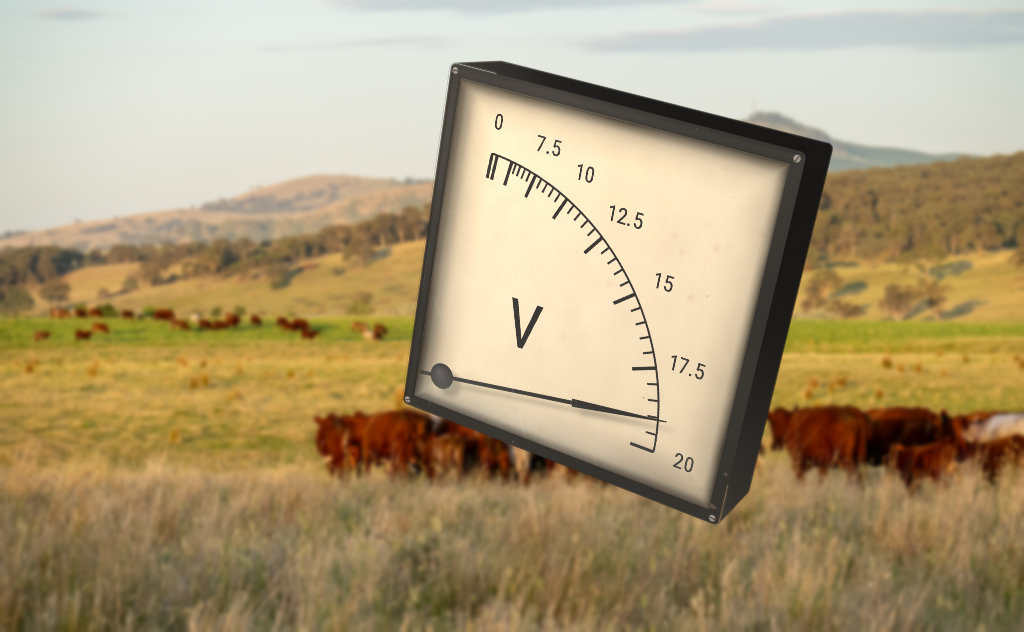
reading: 19V
